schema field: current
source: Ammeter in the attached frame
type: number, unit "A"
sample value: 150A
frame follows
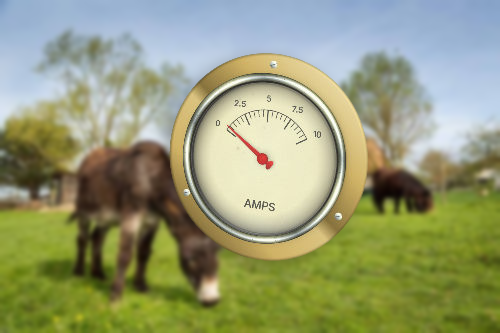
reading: 0.5A
